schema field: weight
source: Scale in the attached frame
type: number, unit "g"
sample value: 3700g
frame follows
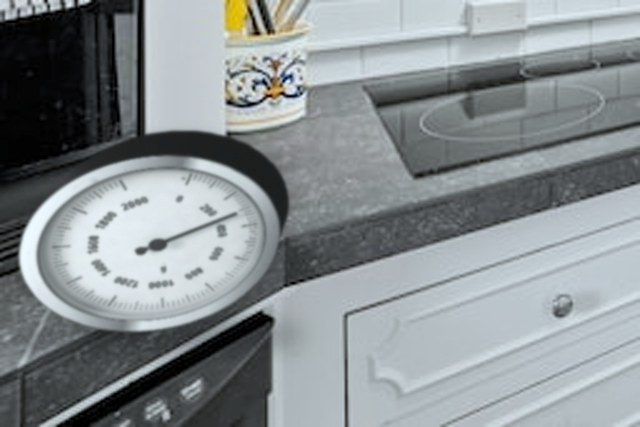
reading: 300g
